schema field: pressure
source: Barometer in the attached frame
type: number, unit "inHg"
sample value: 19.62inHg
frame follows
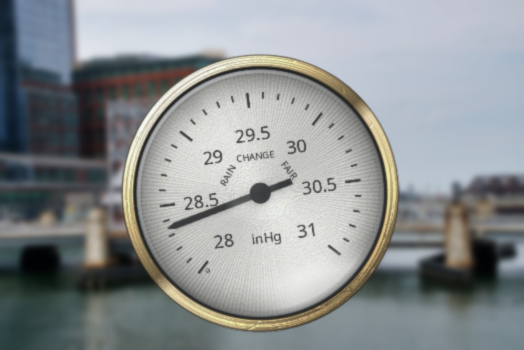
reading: 28.35inHg
